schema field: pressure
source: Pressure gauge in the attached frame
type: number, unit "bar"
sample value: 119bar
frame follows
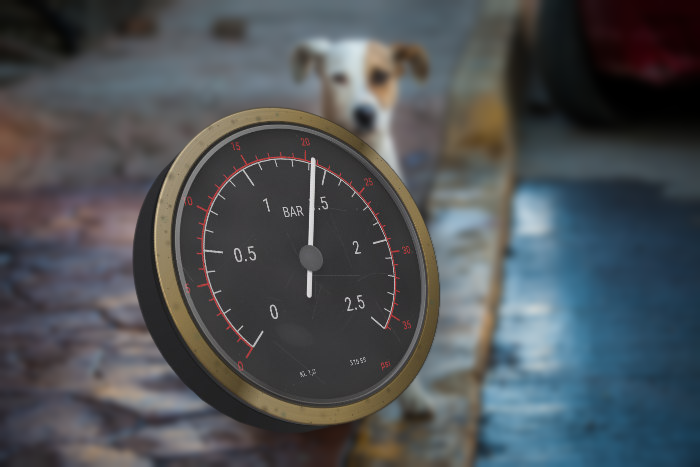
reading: 1.4bar
